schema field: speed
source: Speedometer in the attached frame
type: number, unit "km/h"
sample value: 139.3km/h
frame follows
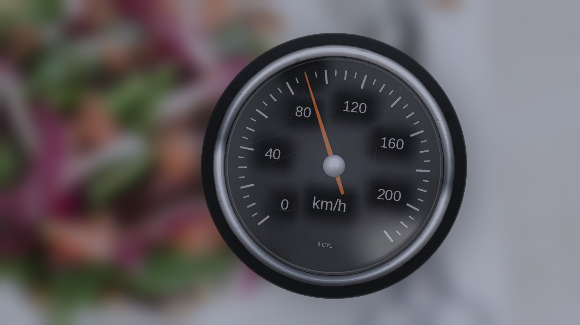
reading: 90km/h
